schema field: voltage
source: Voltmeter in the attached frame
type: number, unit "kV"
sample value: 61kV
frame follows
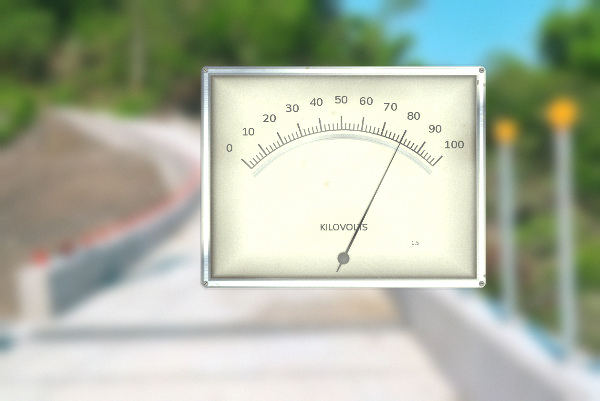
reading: 80kV
